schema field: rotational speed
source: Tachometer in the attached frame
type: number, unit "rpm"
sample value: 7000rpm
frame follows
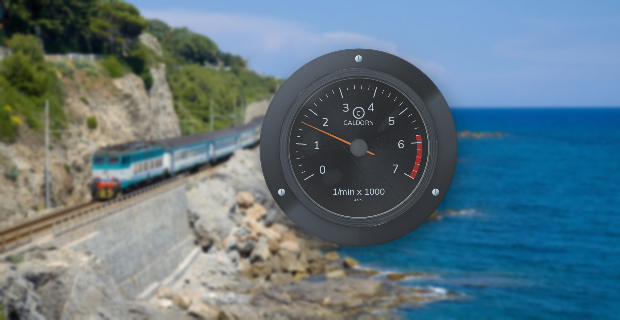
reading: 1600rpm
